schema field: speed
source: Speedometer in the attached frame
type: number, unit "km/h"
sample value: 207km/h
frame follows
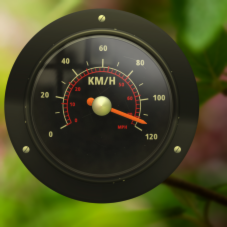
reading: 115km/h
